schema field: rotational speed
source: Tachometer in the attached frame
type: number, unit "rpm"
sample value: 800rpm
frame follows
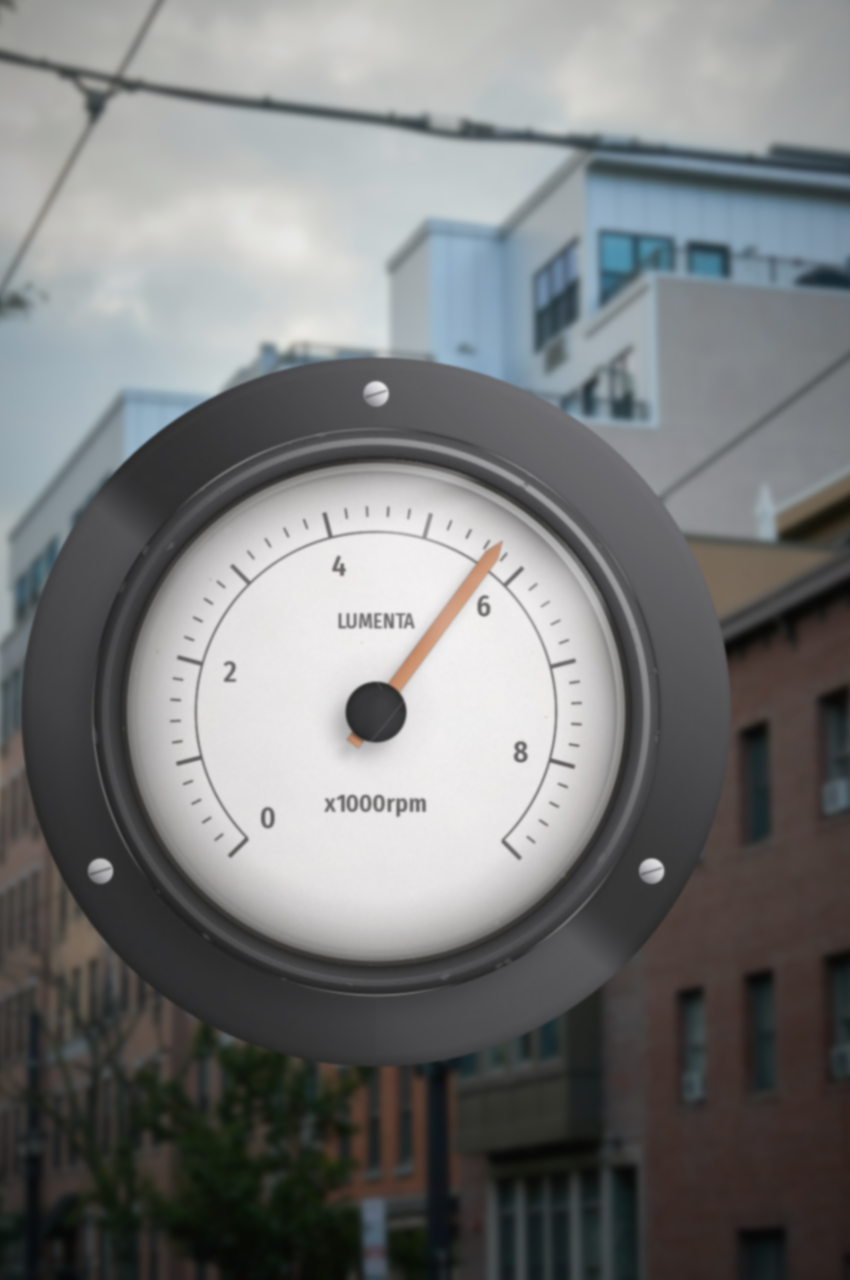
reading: 5700rpm
